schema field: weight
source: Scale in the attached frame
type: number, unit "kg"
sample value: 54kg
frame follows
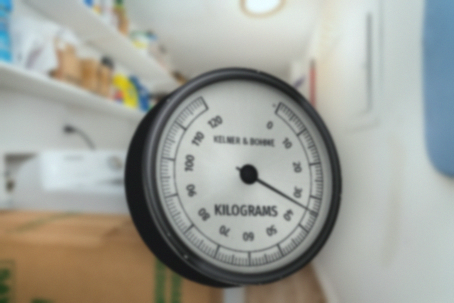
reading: 35kg
